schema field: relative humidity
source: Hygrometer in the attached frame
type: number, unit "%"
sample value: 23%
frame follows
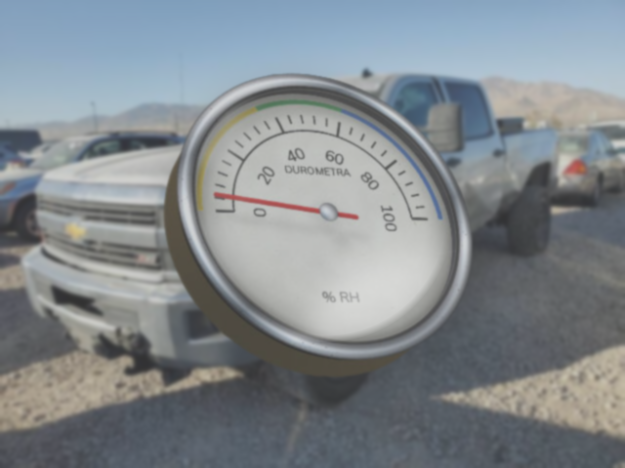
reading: 4%
